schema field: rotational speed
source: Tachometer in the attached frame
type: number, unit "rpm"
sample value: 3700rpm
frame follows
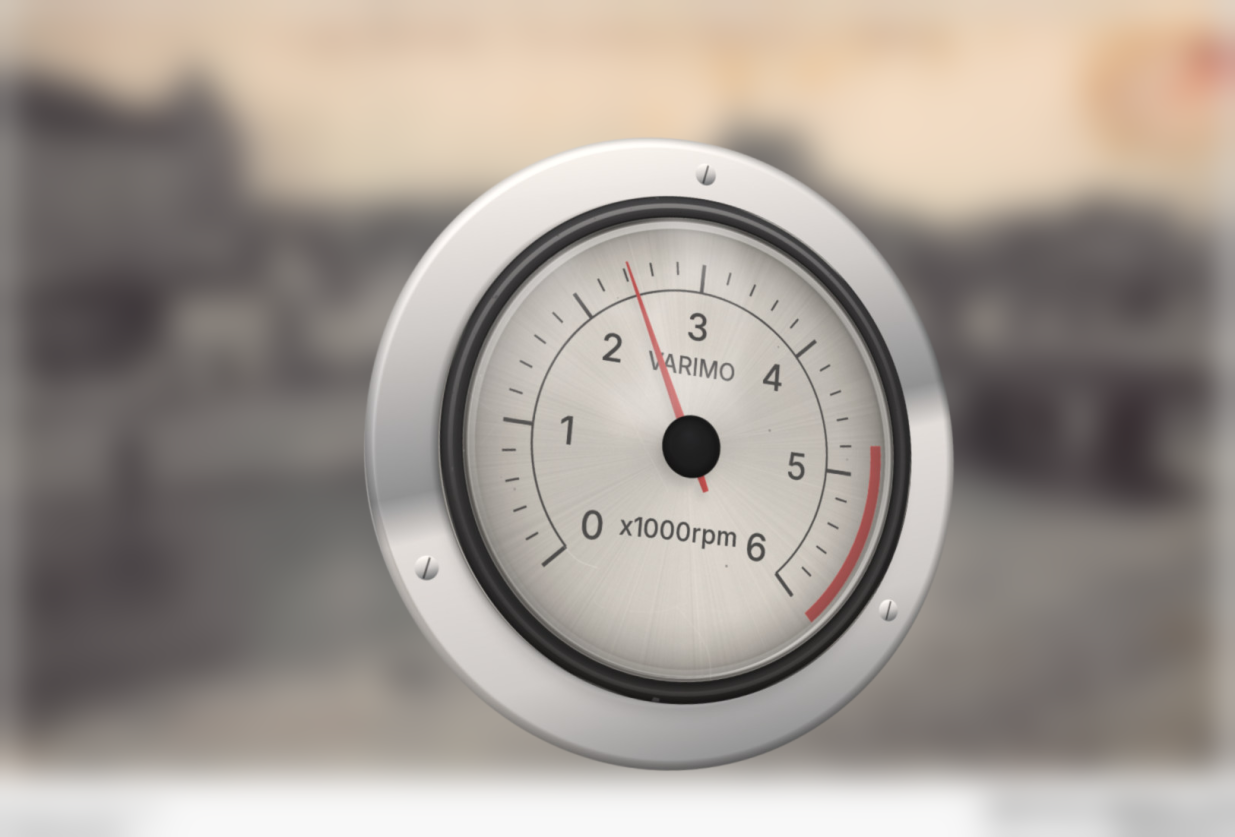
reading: 2400rpm
